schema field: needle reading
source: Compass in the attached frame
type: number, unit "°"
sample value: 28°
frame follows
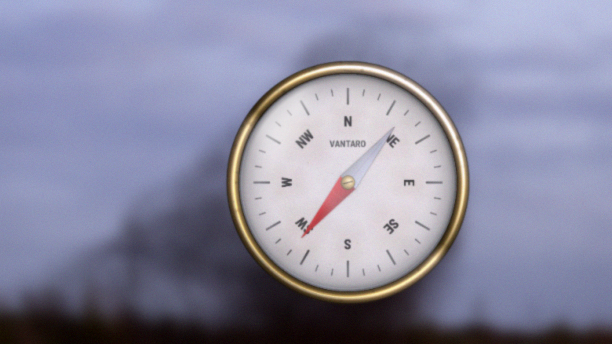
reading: 220°
